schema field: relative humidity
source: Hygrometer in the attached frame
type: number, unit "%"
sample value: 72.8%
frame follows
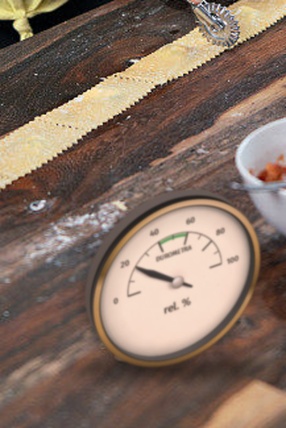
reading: 20%
